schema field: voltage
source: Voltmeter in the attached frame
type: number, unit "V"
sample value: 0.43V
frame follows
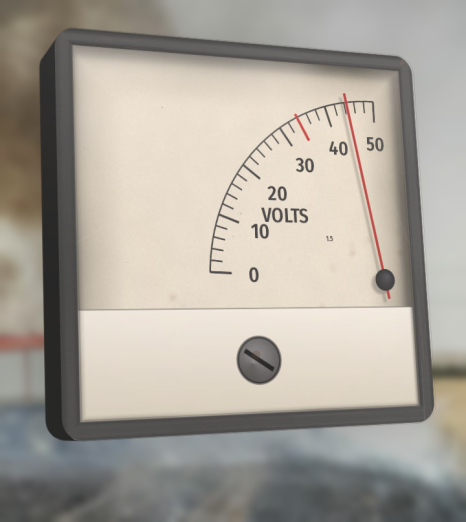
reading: 44V
